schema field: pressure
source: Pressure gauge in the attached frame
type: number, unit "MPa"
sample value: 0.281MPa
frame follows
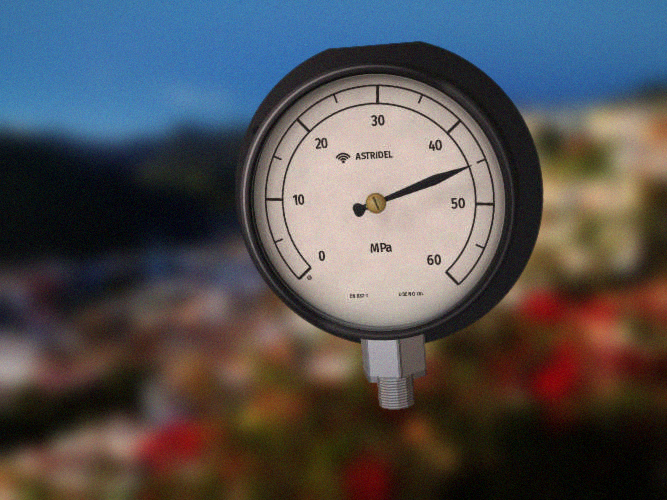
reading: 45MPa
